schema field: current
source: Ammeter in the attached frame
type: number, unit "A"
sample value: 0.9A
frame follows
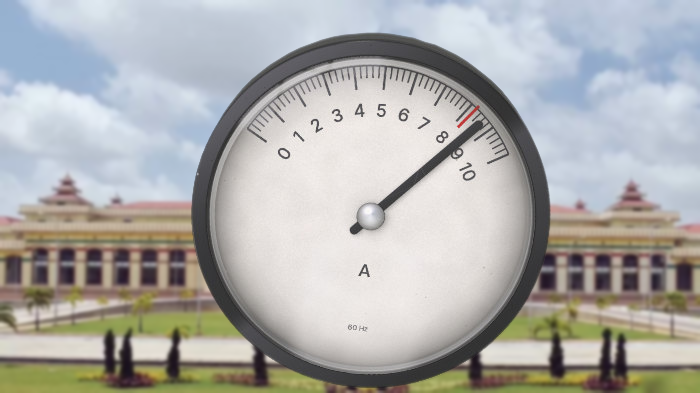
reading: 8.6A
